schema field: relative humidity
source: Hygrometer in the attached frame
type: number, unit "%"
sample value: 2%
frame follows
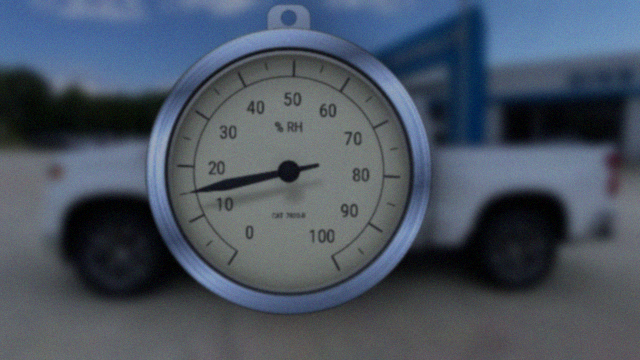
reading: 15%
